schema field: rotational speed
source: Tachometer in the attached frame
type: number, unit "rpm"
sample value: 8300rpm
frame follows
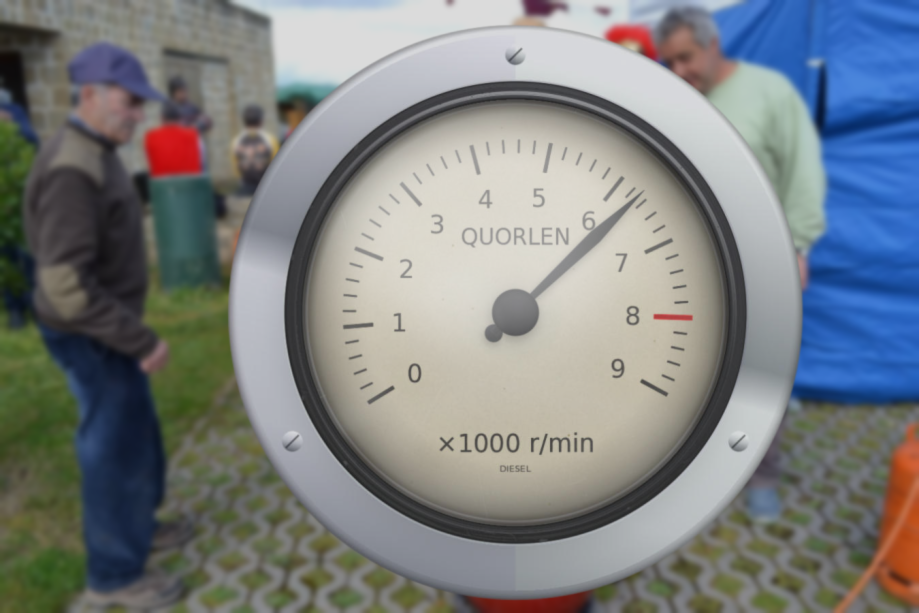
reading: 6300rpm
